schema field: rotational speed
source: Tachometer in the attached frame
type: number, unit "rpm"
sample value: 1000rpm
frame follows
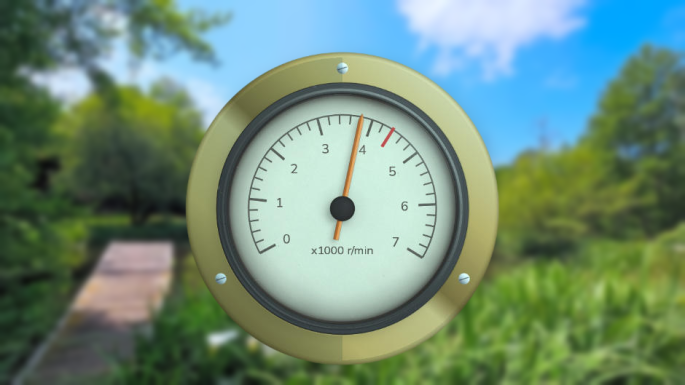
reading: 3800rpm
